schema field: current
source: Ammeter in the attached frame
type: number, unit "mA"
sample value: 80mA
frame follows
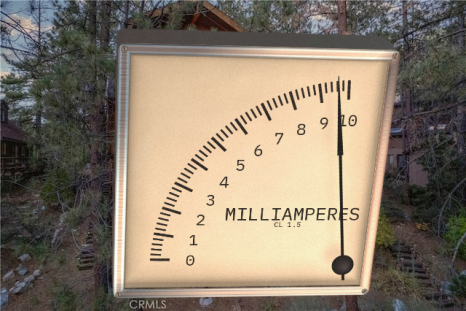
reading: 9.6mA
